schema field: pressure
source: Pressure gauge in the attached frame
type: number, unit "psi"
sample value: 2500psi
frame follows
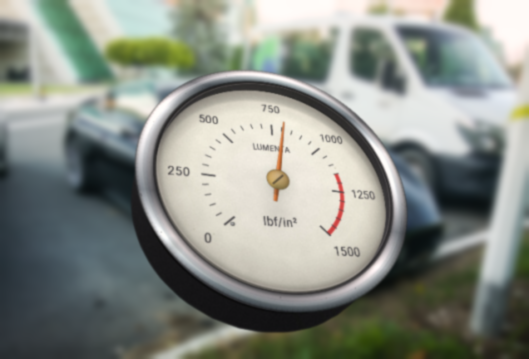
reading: 800psi
